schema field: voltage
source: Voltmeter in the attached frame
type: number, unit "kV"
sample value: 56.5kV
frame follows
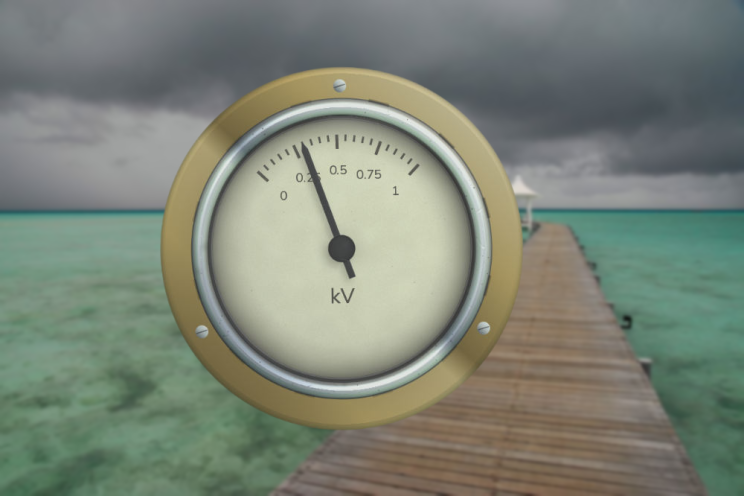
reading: 0.3kV
